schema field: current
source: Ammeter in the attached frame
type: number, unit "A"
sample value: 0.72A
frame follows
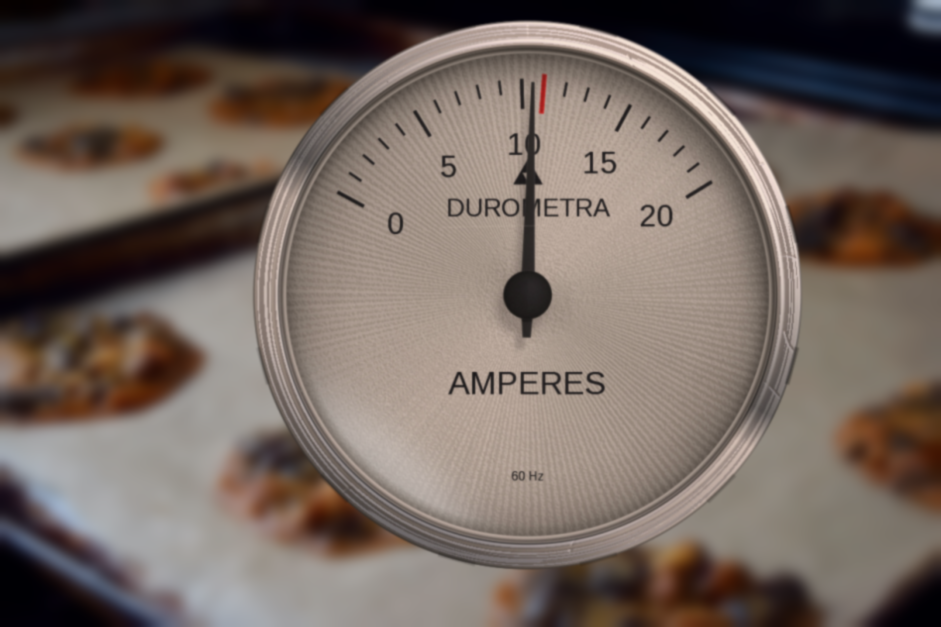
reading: 10.5A
